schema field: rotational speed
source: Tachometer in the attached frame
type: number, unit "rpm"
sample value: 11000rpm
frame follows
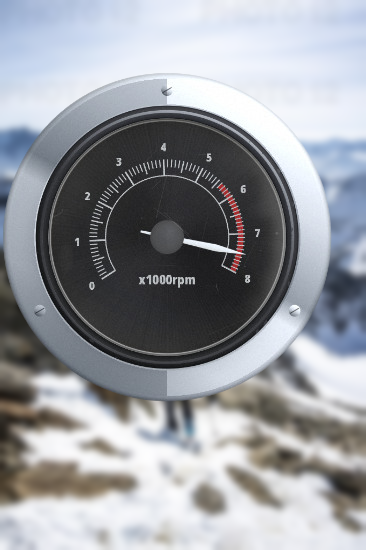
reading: 7500rpm
